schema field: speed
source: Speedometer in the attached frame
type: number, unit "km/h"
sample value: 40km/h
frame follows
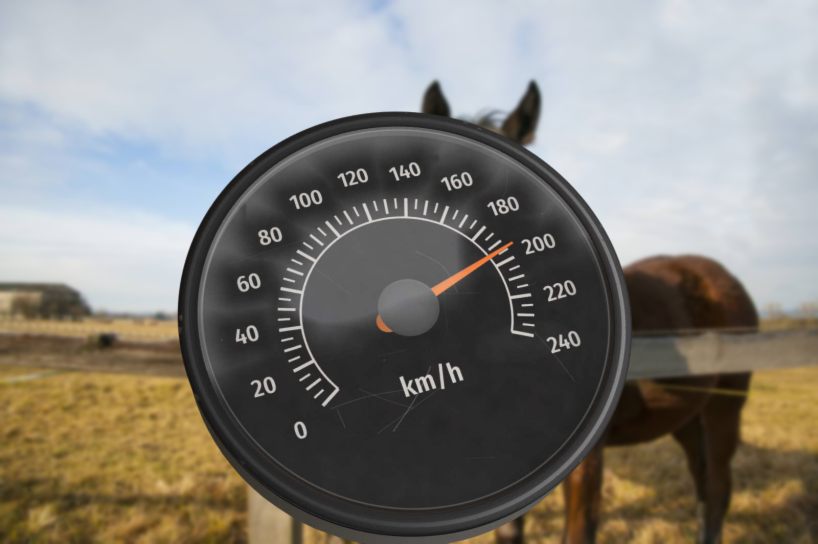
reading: 195km/h
